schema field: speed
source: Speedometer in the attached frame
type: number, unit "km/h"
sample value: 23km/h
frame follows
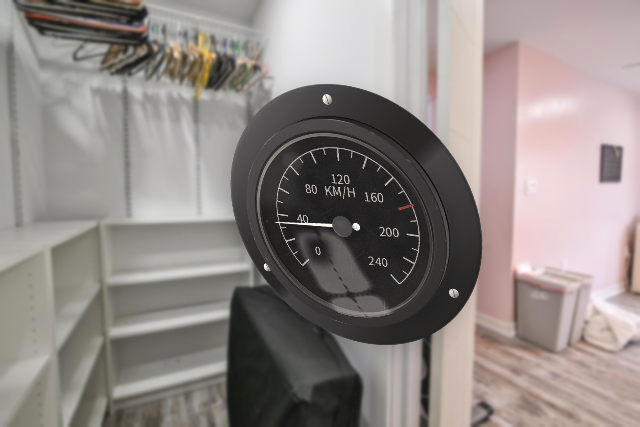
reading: 35km/h
